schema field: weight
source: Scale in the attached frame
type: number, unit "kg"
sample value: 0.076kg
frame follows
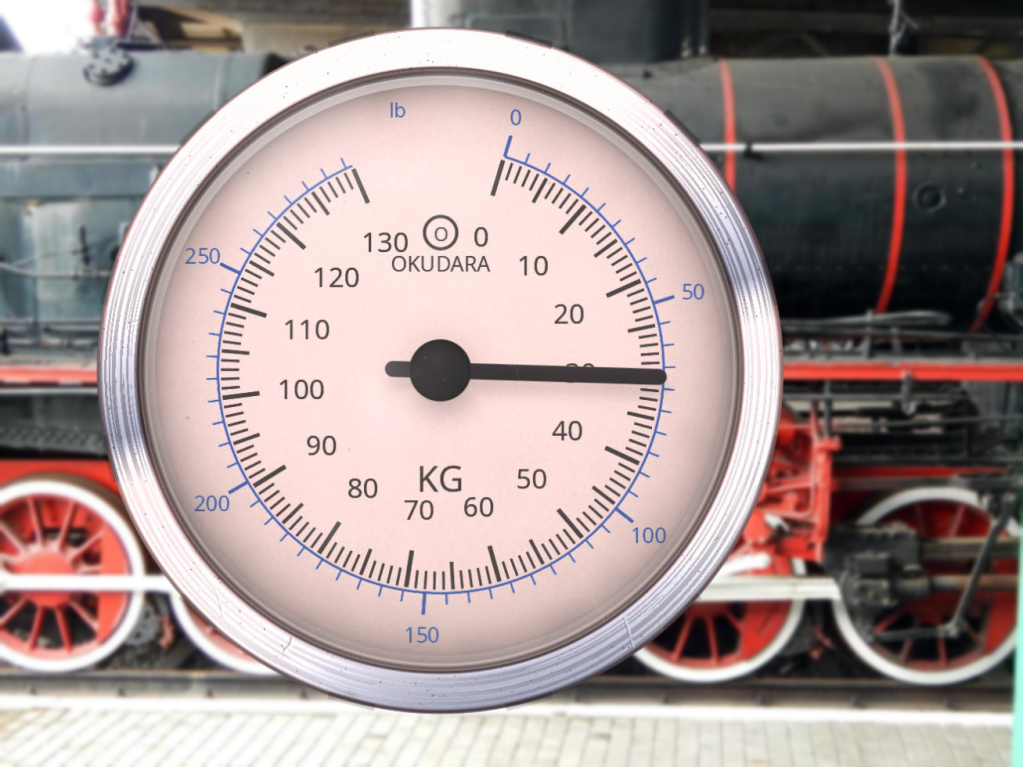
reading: 30.5kg
